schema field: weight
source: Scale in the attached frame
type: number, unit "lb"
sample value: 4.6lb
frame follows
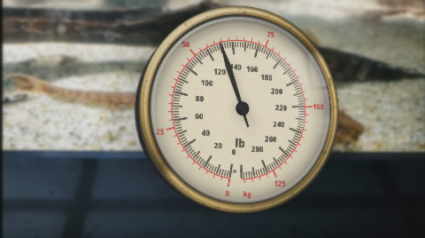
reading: 130lb
